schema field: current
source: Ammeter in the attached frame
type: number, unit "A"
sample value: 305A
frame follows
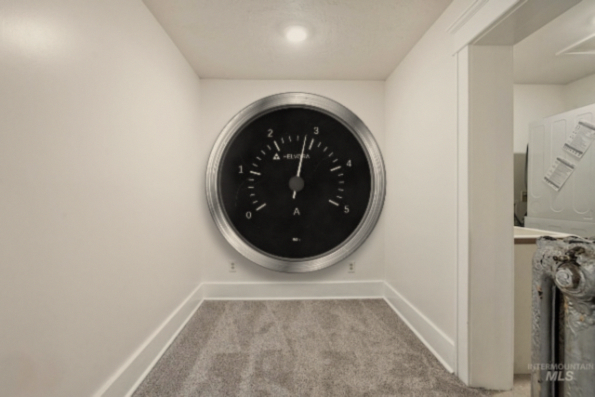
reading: 2.8A
